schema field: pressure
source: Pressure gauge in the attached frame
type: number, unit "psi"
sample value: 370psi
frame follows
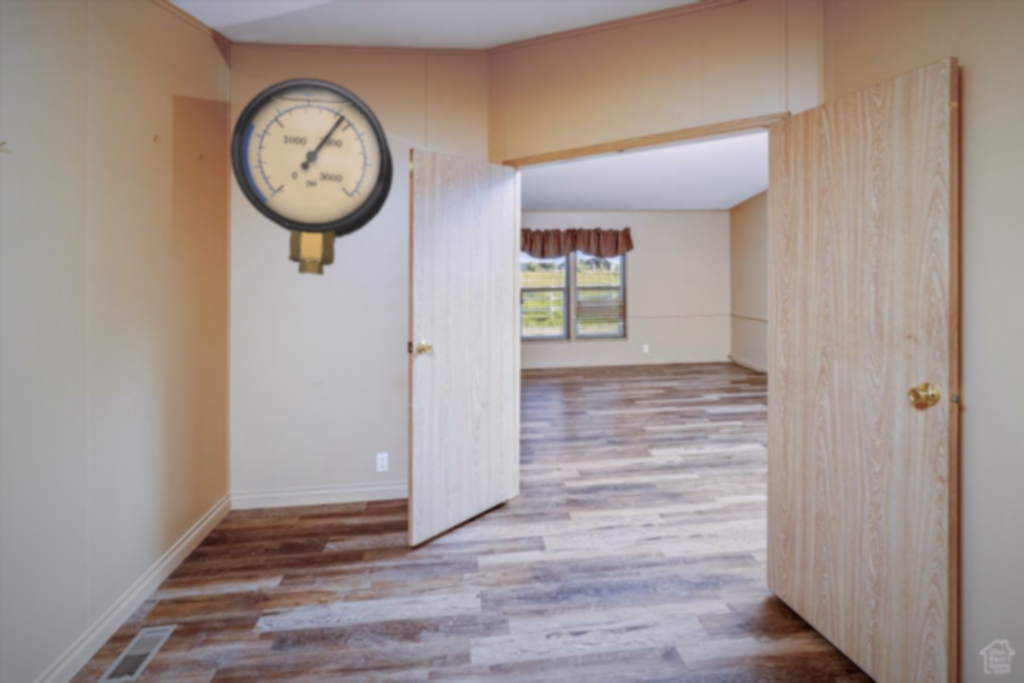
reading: 1900psi
